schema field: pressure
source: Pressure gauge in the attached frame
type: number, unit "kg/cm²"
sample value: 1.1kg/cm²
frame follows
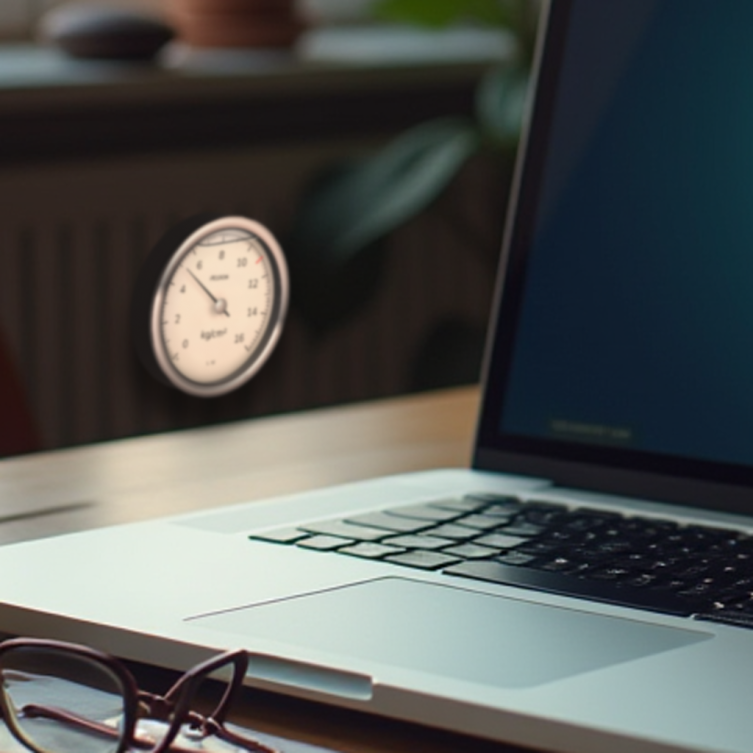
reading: 5kg/cm²
